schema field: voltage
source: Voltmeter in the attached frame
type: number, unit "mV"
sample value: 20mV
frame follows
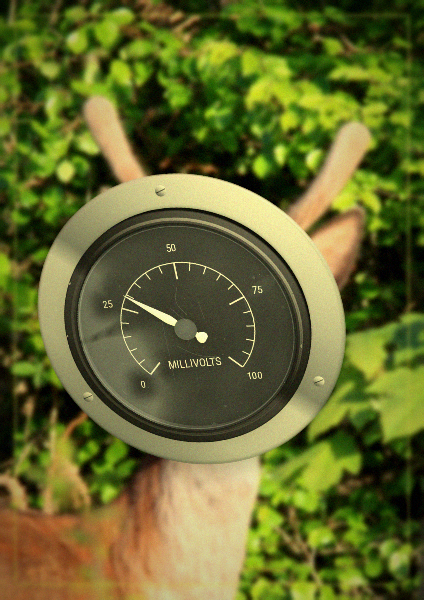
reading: 30mV
